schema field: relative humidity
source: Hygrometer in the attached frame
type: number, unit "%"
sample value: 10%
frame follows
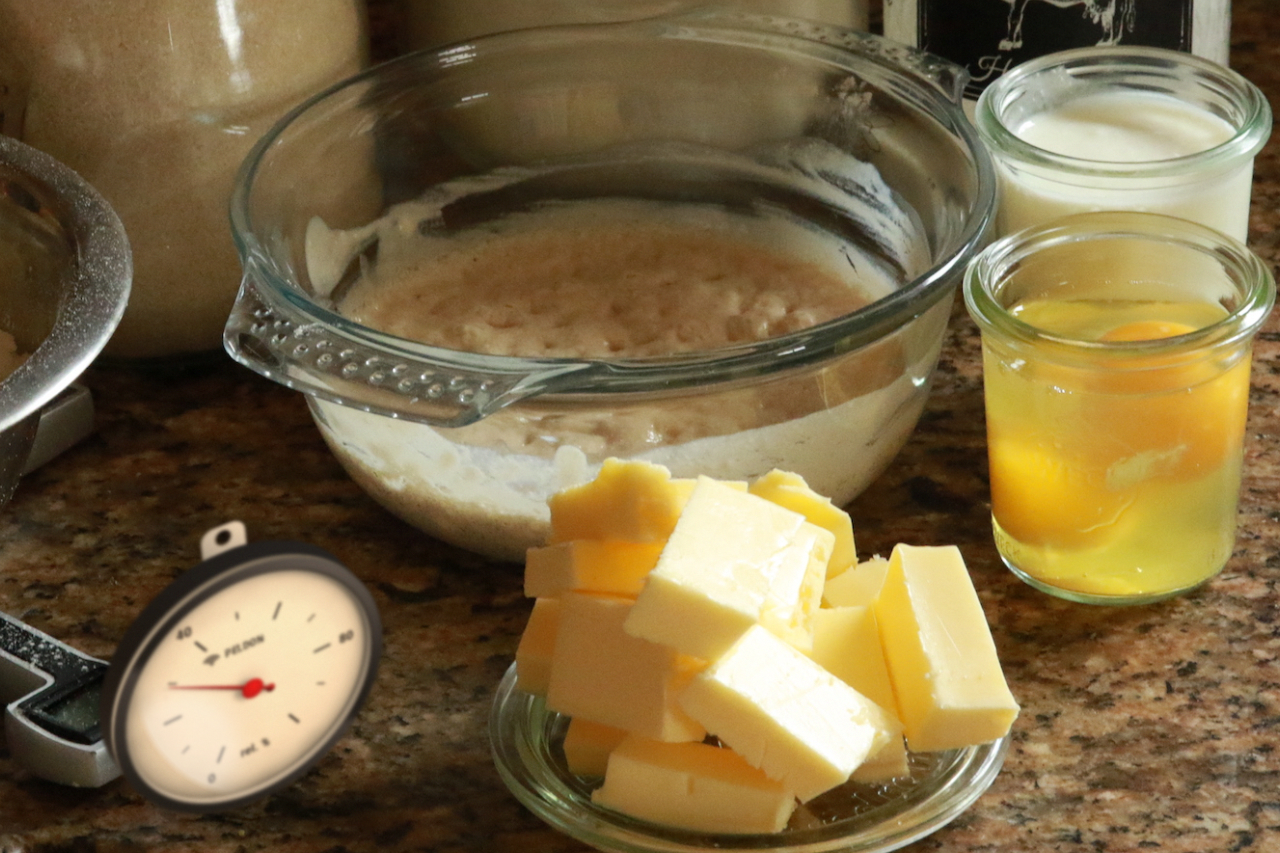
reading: 30%
